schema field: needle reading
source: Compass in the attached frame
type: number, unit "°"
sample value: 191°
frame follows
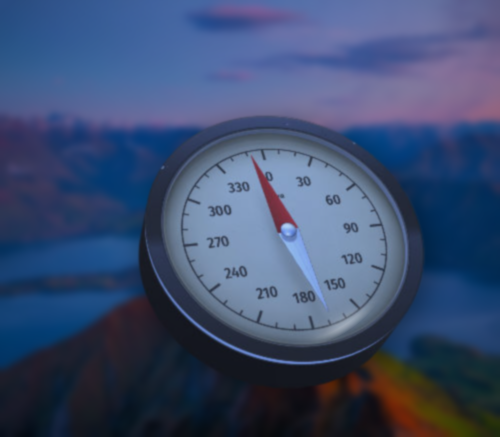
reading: 350°
